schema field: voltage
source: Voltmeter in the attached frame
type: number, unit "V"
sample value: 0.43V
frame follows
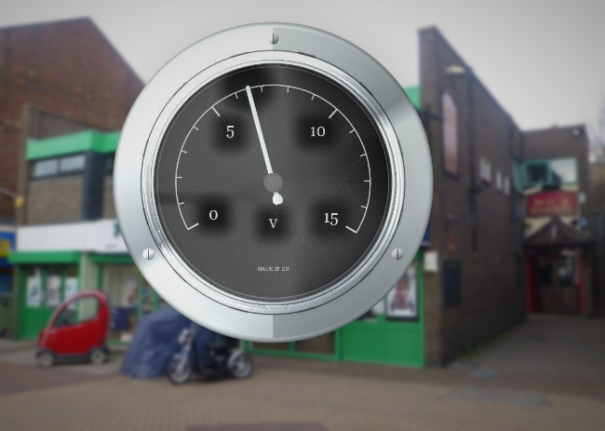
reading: 6.5V
